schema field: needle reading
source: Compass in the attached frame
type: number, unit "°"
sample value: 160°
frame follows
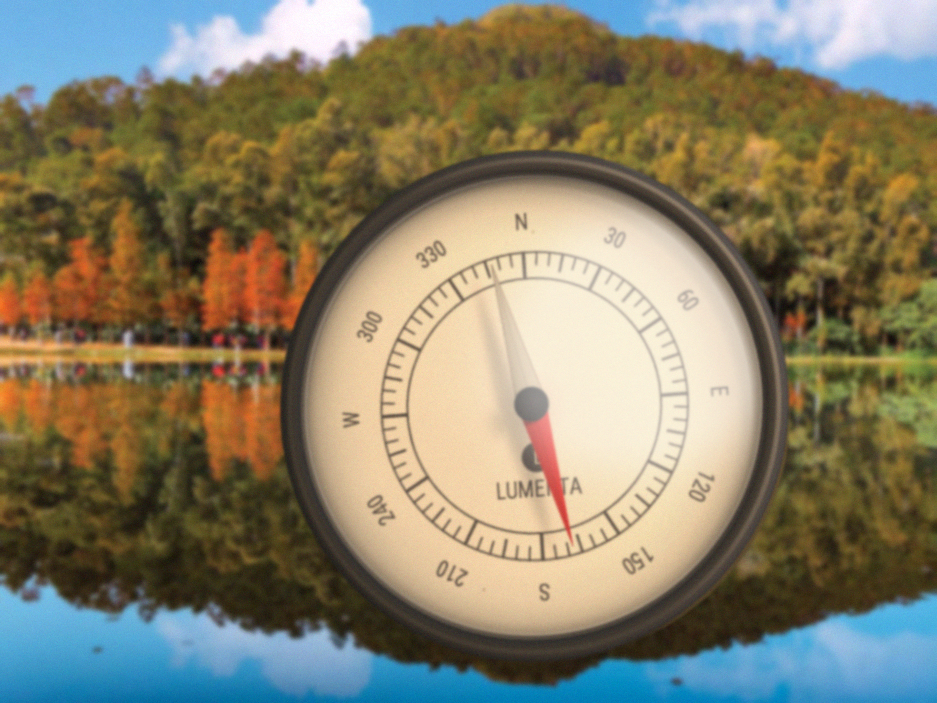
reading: 167.5°
